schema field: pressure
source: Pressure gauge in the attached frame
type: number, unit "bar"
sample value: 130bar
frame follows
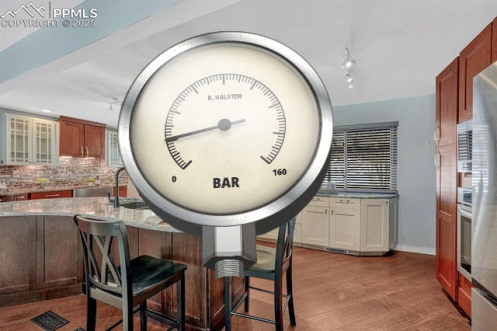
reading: 20bar
